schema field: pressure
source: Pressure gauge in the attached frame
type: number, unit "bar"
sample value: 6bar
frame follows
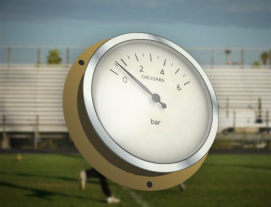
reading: 0.5bar
